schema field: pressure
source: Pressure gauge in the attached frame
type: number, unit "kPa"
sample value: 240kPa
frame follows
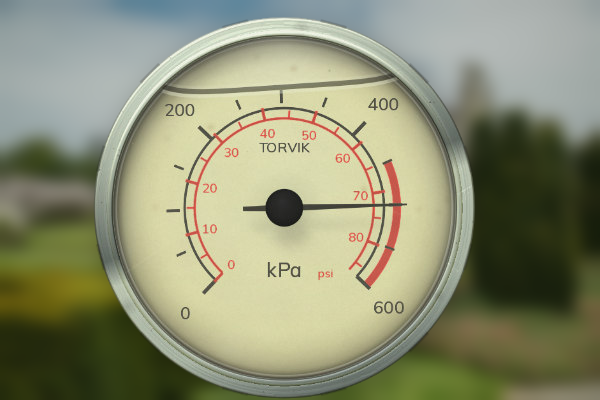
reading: 500kPa
